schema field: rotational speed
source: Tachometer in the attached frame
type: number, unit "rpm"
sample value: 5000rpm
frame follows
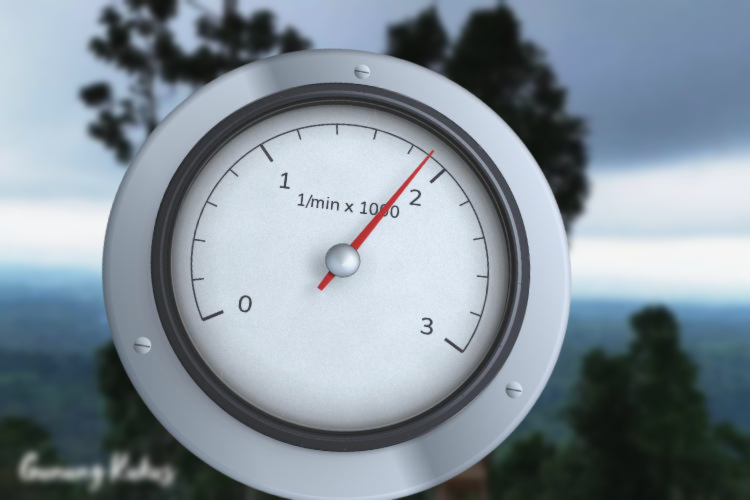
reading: 1900rpm
